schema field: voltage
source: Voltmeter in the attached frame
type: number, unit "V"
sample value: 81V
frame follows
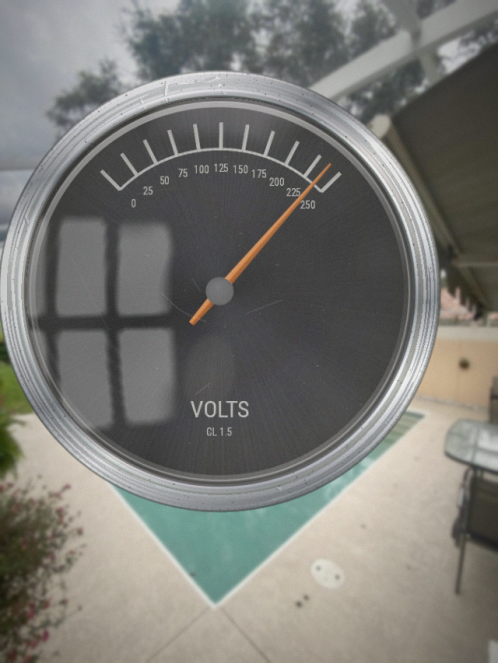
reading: 237.5V
